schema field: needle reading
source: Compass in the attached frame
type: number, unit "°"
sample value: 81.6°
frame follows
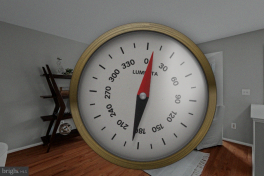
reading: 7.5°
